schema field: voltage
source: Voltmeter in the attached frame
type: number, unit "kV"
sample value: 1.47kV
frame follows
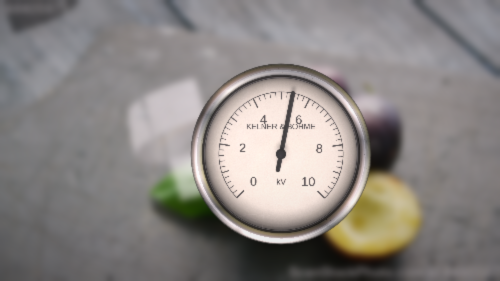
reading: 5.4kV
